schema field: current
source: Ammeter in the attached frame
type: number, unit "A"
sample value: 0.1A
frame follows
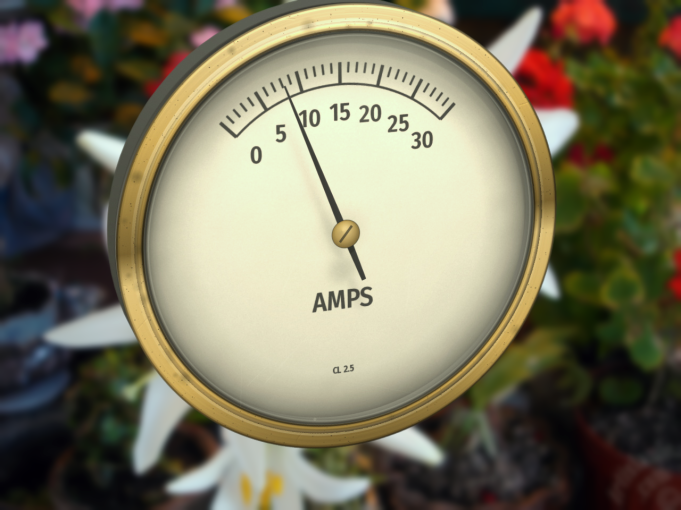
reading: 8A
